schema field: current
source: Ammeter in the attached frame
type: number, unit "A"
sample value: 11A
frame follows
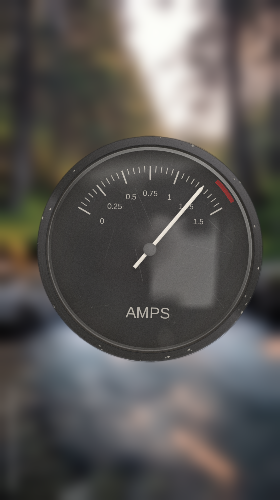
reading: 1.25A
